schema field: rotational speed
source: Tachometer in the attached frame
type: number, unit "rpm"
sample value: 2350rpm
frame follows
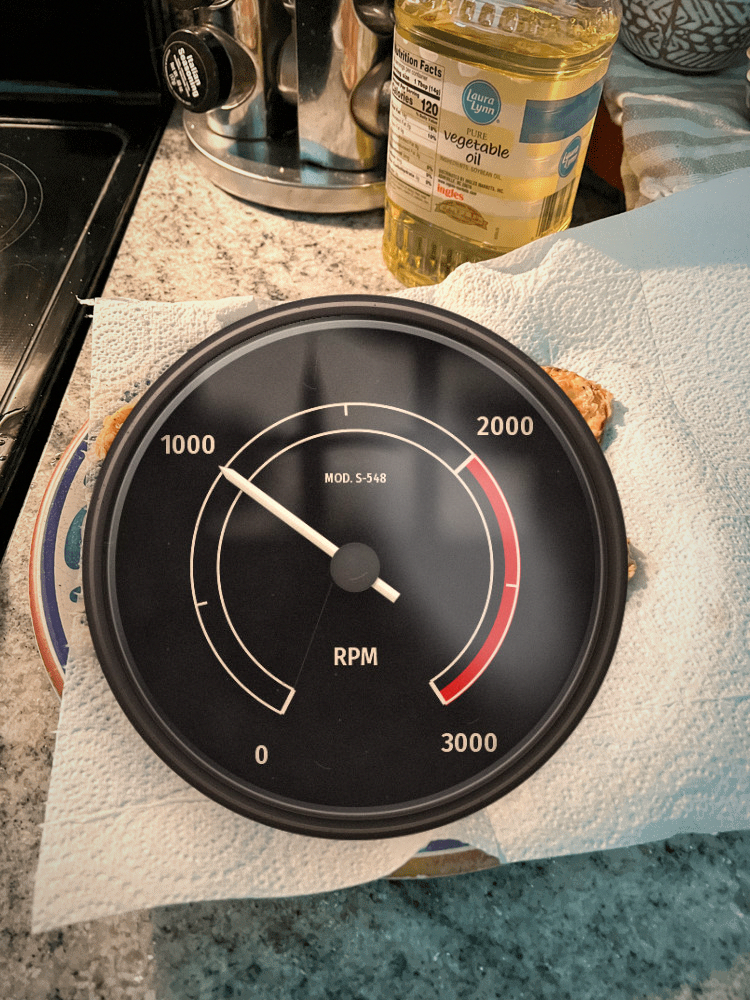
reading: 1000rpm
